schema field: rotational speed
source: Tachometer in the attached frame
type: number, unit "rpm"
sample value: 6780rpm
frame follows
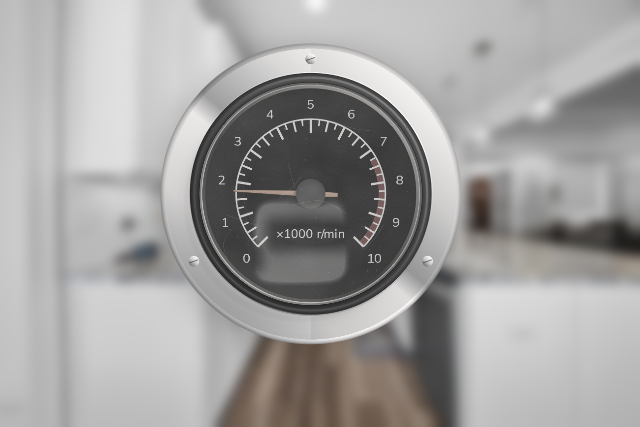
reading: 1750rpm
